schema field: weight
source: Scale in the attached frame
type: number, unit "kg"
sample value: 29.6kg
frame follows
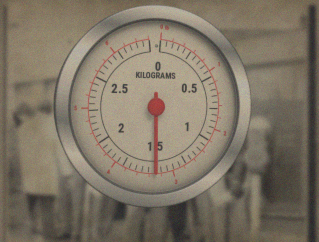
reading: 1.5kg
